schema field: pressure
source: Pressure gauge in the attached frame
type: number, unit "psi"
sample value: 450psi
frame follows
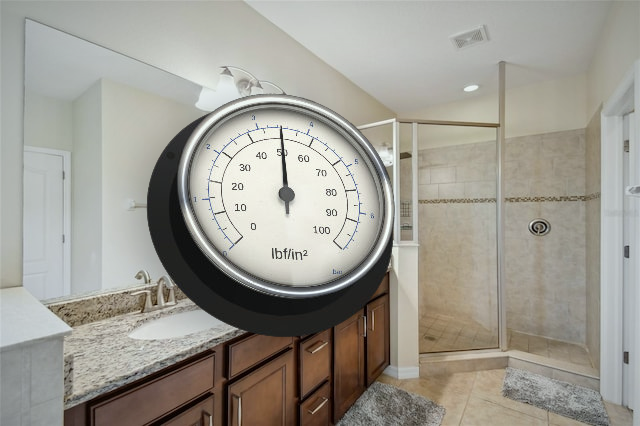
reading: 50psi
